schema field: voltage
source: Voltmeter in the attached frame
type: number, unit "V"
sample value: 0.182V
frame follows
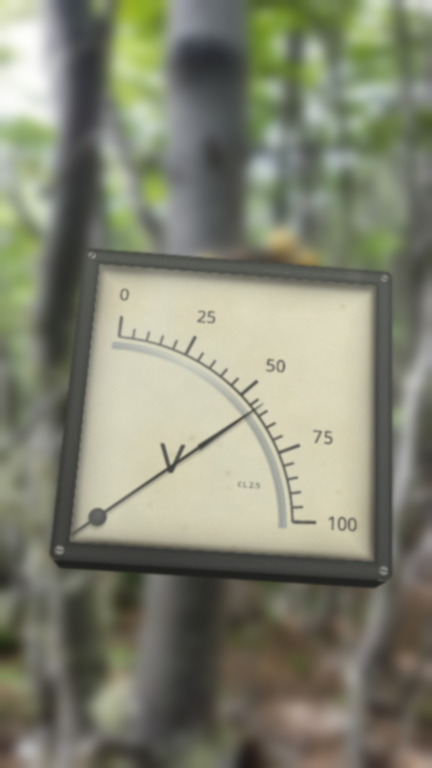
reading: 57.5V
